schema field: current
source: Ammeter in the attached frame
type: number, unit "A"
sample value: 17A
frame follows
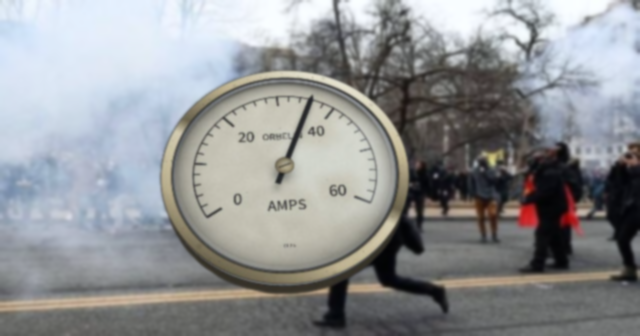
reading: 36A
